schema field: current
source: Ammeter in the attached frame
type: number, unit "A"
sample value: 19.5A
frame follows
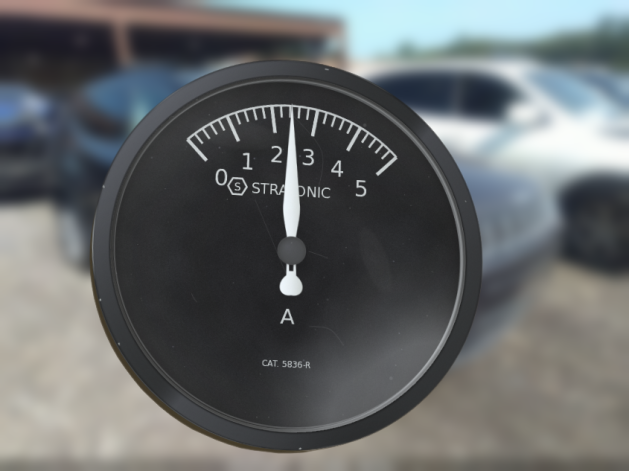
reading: 2.4A
